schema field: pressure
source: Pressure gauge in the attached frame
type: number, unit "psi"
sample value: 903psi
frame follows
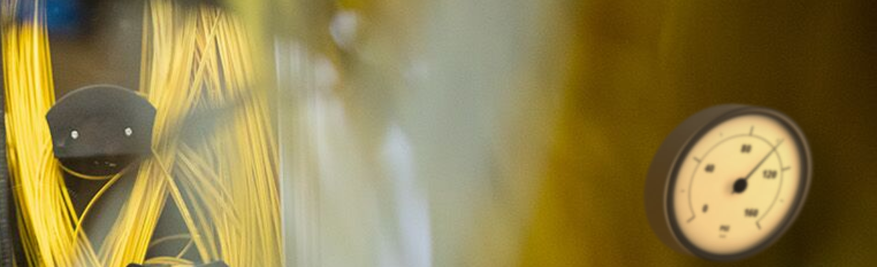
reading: 100psi
